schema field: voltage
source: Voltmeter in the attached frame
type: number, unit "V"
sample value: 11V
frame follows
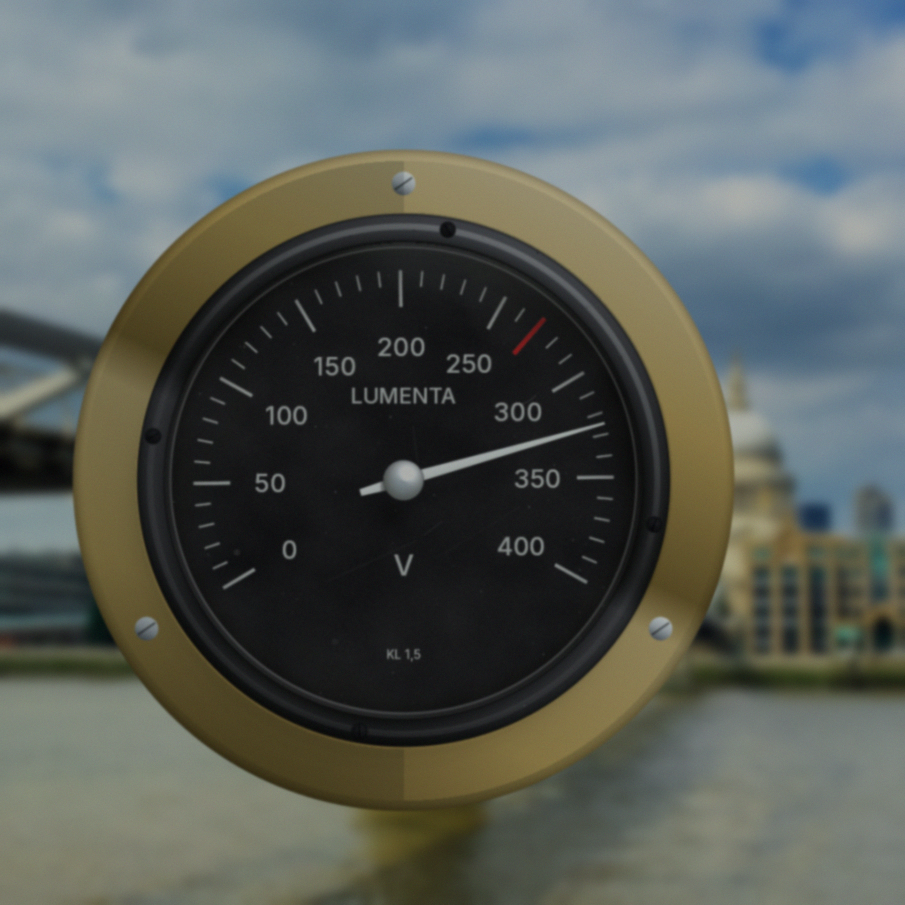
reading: 325V
